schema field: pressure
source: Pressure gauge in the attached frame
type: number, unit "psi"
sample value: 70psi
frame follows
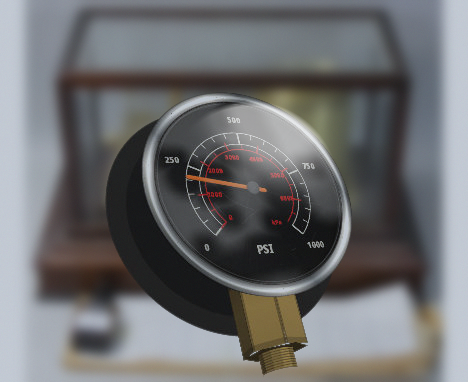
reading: 200psi
